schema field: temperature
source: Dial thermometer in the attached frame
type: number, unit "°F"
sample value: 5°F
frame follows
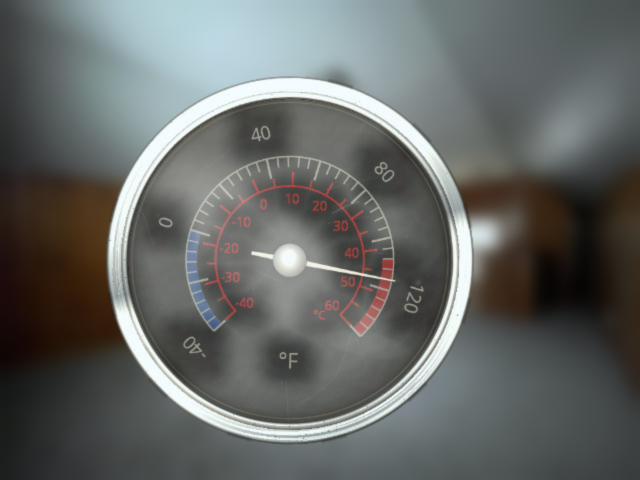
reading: 116°F
